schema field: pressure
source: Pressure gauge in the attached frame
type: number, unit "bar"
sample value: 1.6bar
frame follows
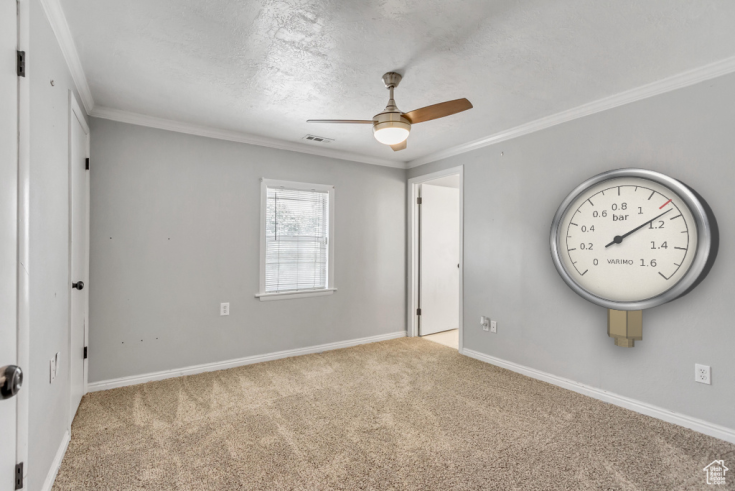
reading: 1.15bar
